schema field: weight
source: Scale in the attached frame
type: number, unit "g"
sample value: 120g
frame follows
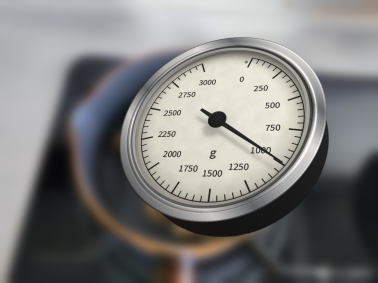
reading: 1000g
